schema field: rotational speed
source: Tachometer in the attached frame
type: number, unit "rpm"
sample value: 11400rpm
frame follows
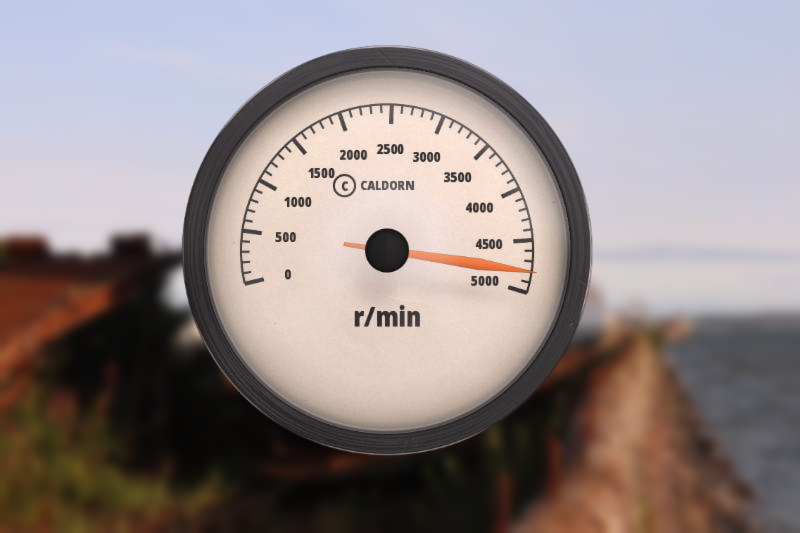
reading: 4800rpm
